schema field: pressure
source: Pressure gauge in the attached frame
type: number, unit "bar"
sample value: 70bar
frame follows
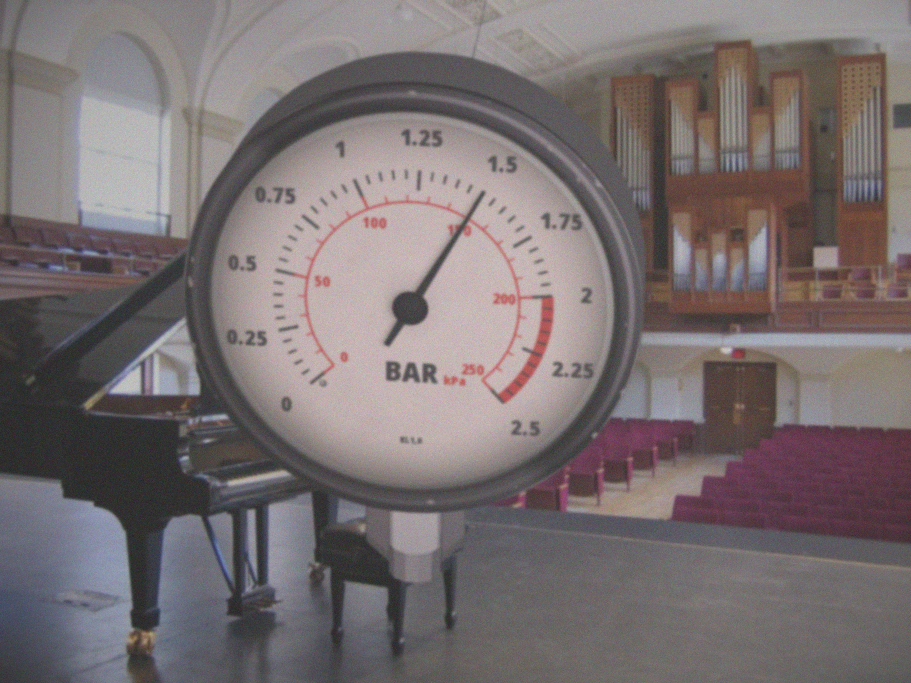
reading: 1.5bar
